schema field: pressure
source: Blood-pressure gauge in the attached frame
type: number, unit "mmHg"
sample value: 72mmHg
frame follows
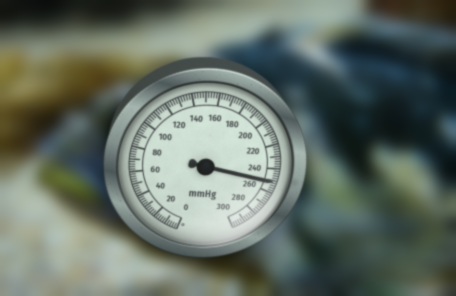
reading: 250mmHg
